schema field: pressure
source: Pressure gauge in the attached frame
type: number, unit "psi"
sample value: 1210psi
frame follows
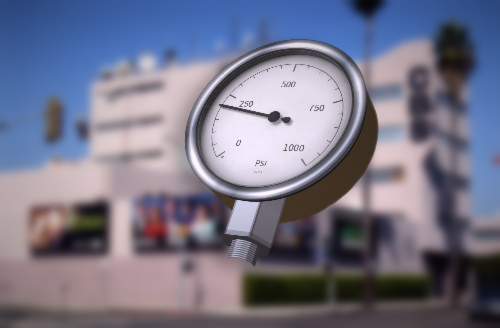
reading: 200psi
